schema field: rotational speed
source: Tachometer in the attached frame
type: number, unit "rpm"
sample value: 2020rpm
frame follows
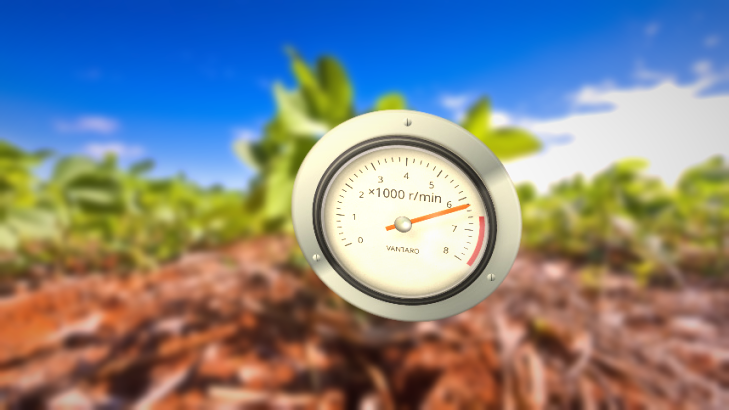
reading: 6200rpm
